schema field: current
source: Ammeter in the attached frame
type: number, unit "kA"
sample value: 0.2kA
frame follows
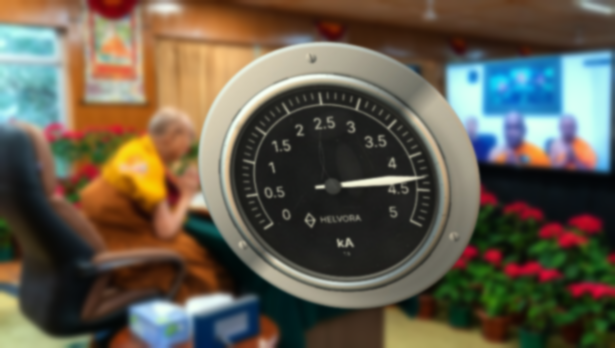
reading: 4.3kA
